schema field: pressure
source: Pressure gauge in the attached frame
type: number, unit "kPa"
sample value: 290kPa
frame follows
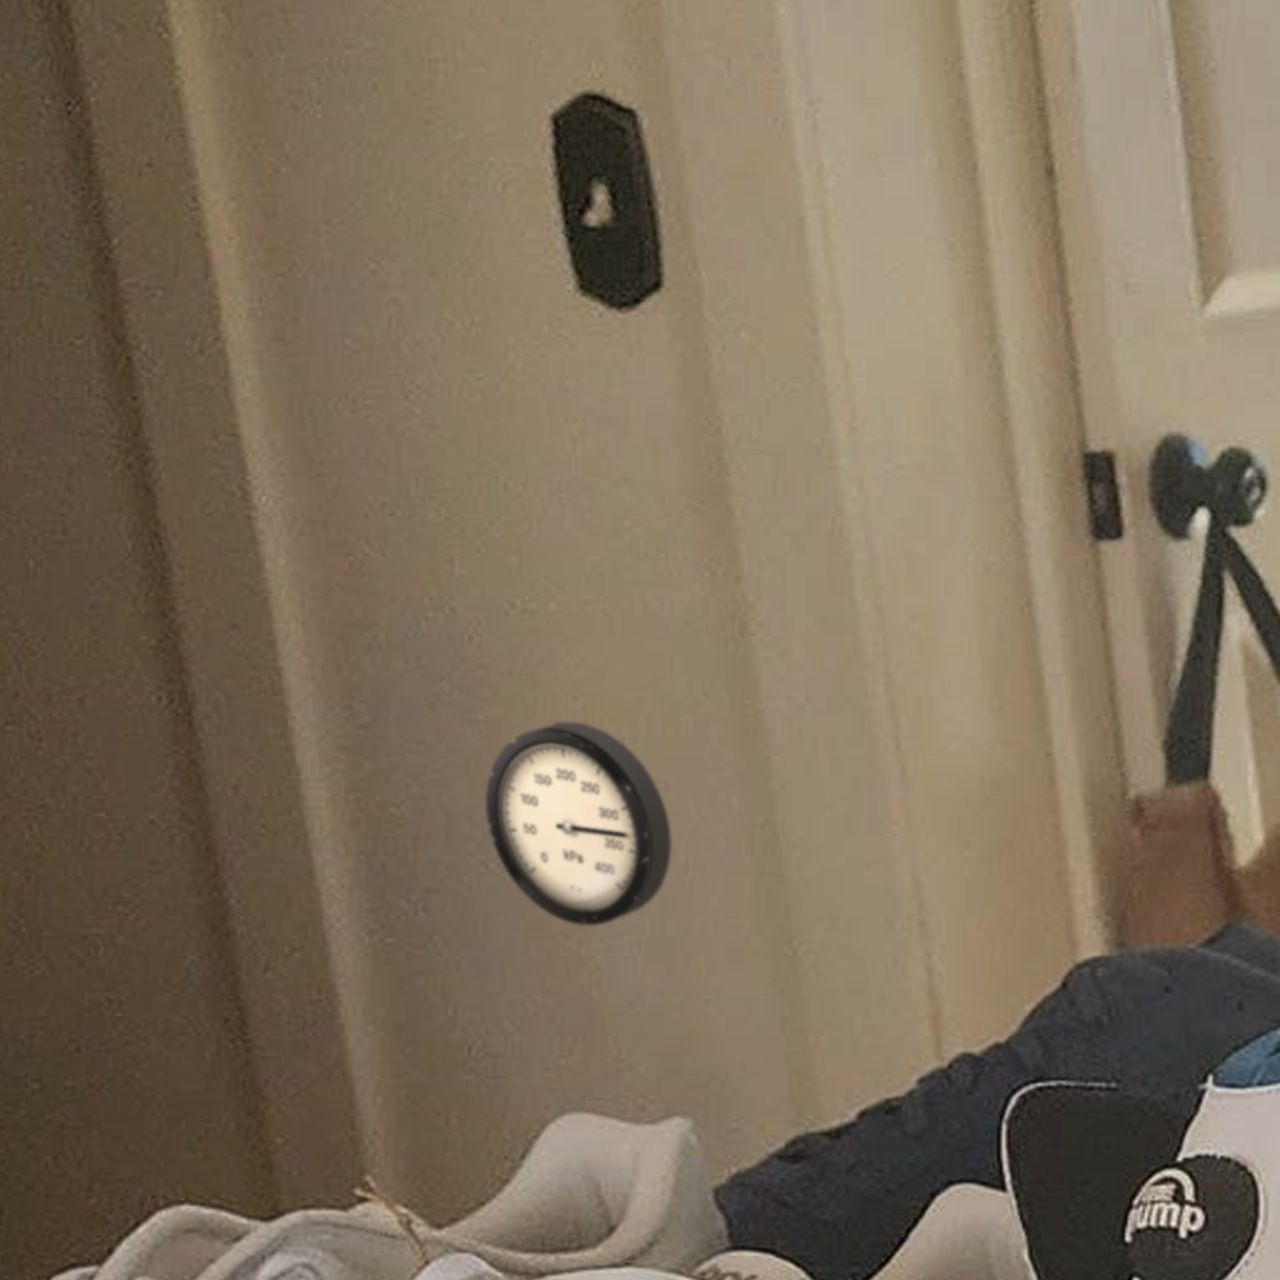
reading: 330kPa
